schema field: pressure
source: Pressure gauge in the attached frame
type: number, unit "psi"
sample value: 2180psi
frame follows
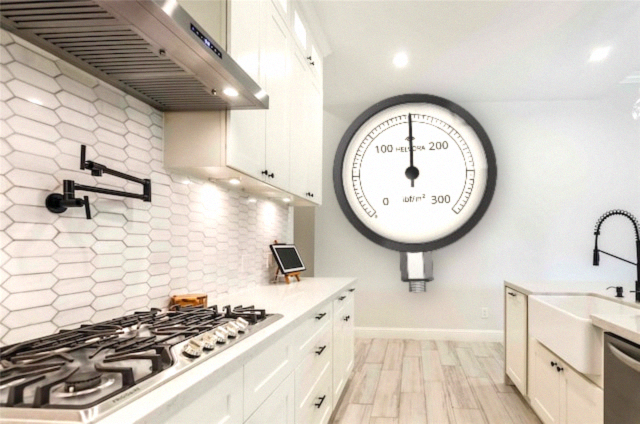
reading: 150psi
